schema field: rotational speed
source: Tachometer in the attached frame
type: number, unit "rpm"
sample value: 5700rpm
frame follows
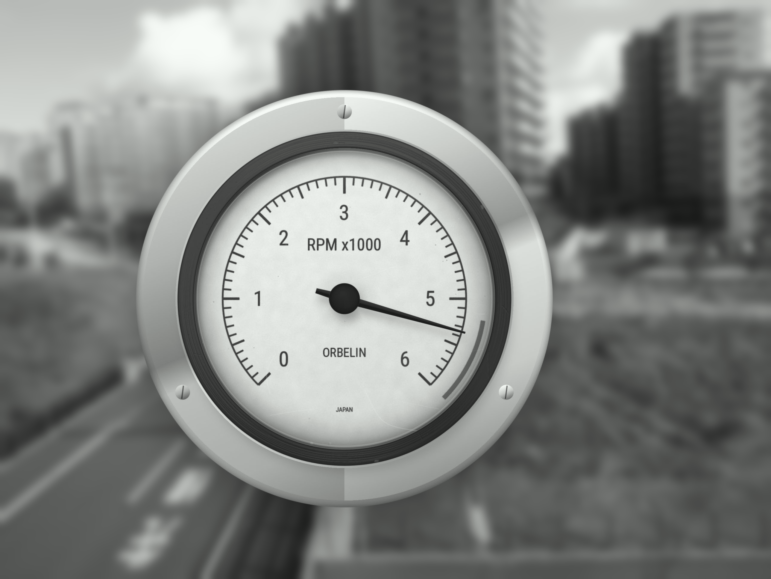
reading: 5350rpm
